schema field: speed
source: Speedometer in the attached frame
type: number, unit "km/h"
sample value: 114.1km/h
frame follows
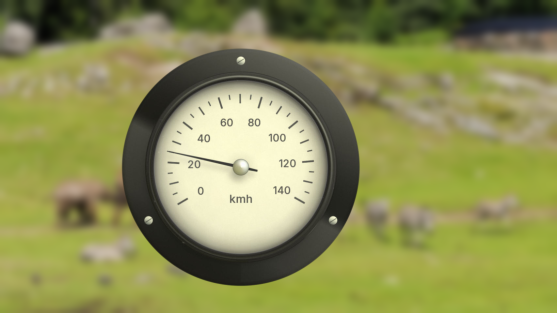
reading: 25km/h
